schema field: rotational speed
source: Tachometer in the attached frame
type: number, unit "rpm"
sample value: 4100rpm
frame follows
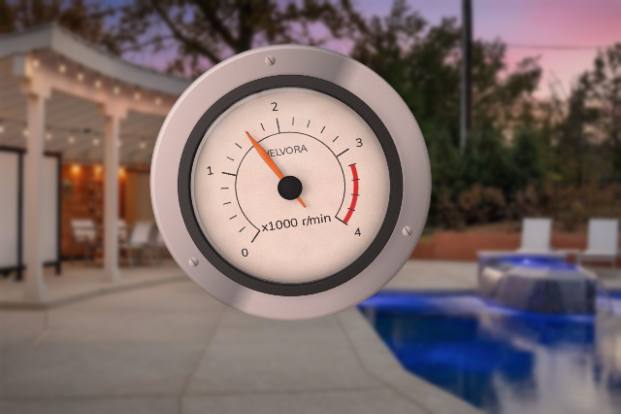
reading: 1600rpm
